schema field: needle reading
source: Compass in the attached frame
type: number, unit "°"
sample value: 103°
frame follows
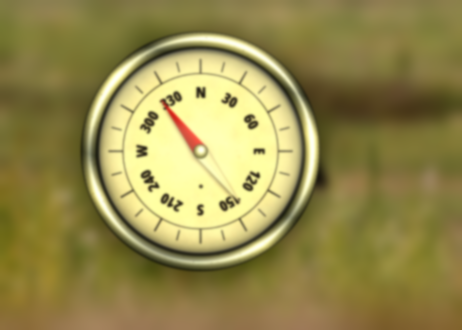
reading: 322.5°
